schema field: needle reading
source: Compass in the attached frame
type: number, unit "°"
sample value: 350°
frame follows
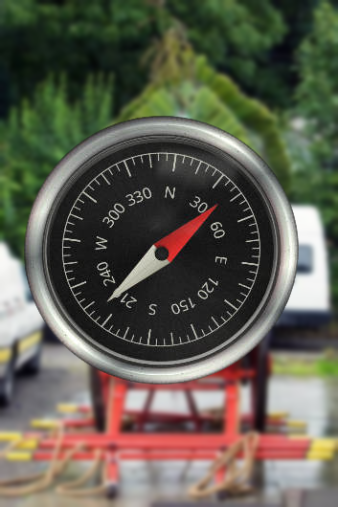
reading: 40°
